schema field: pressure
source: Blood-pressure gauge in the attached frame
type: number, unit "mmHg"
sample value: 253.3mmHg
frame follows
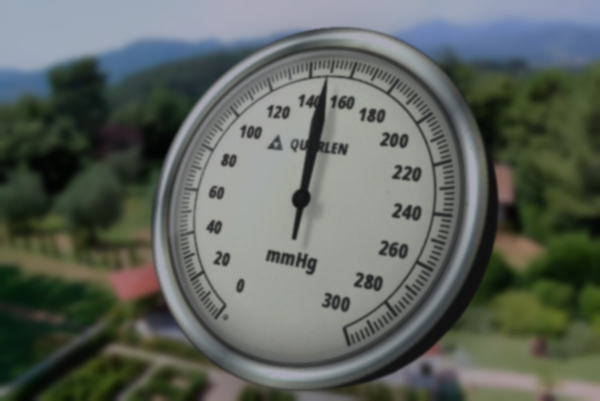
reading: 150mmHg
